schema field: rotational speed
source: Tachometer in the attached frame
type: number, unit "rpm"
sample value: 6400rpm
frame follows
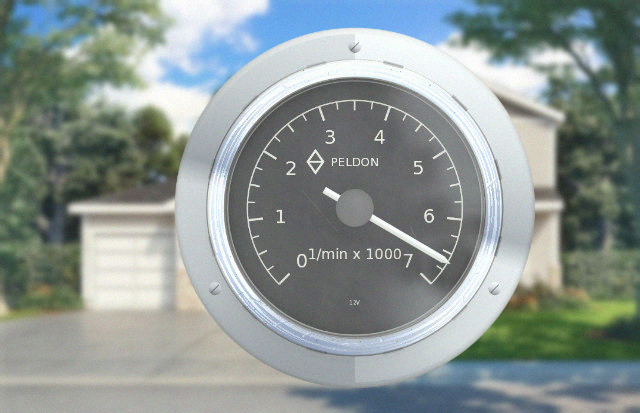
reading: 6625rpm
